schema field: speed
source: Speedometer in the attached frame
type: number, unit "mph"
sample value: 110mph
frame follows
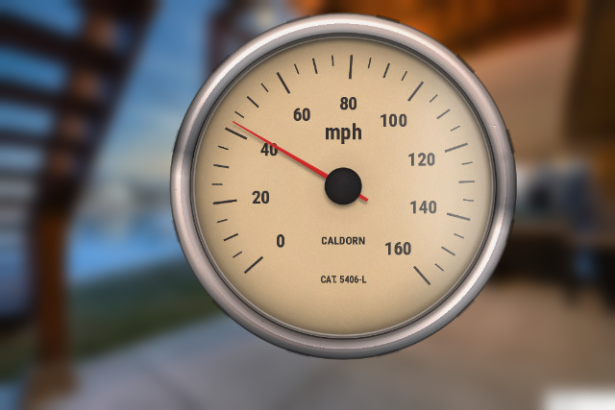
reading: 42.5mph
